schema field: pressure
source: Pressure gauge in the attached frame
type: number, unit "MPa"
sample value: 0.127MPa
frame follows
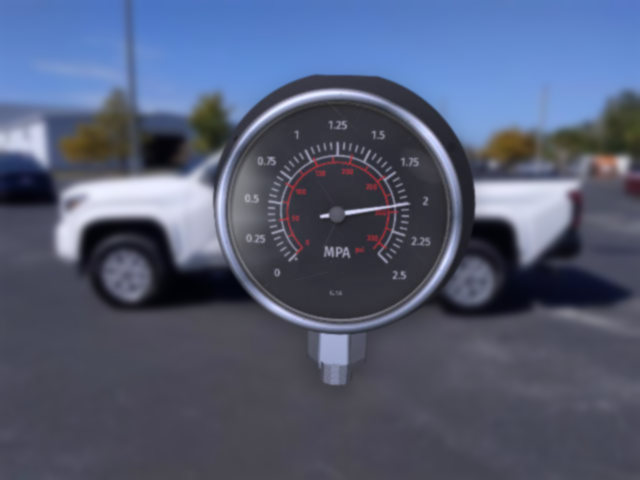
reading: 2MPa
